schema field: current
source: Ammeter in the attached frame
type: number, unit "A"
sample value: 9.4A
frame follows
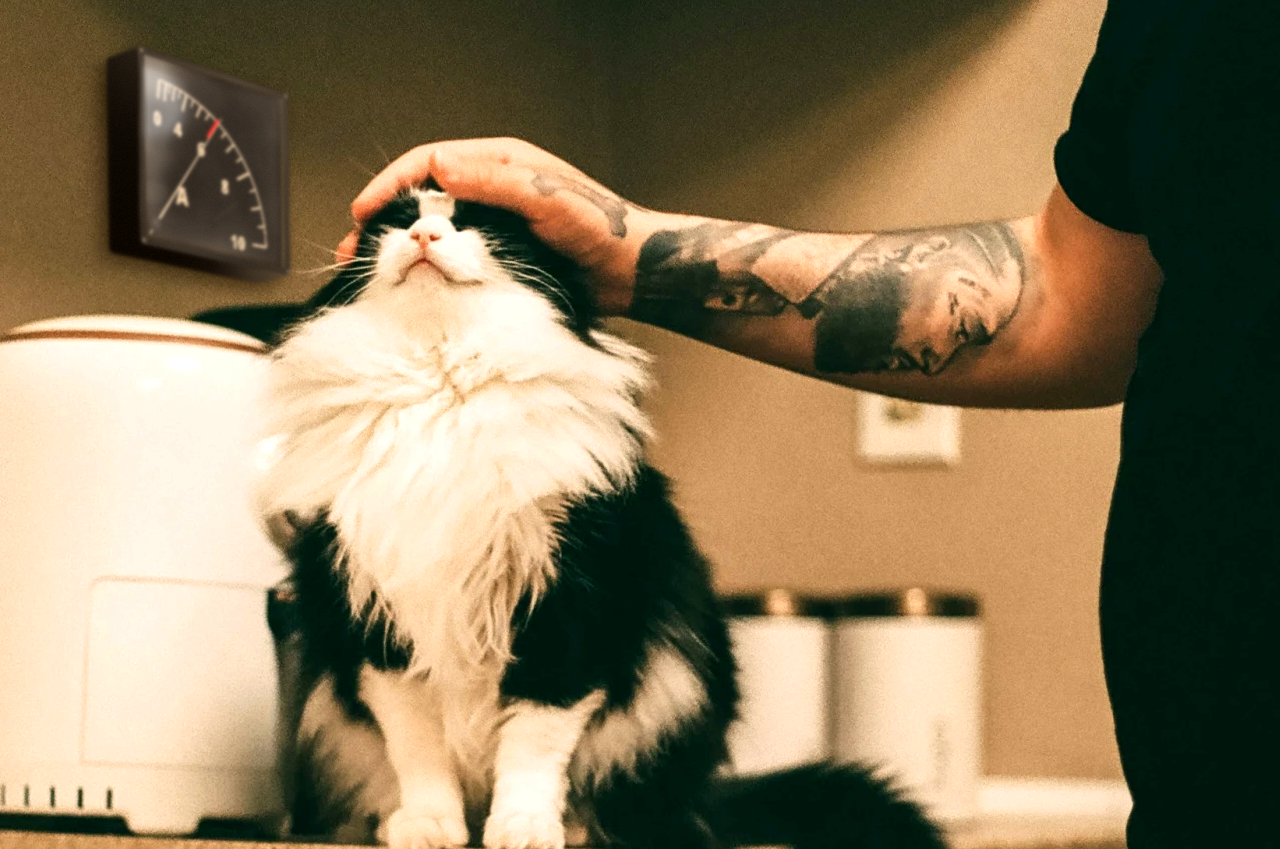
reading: 6A
